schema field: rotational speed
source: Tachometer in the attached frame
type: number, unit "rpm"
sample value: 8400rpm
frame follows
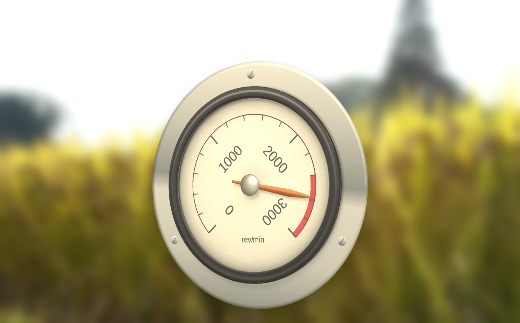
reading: 2600rpm
